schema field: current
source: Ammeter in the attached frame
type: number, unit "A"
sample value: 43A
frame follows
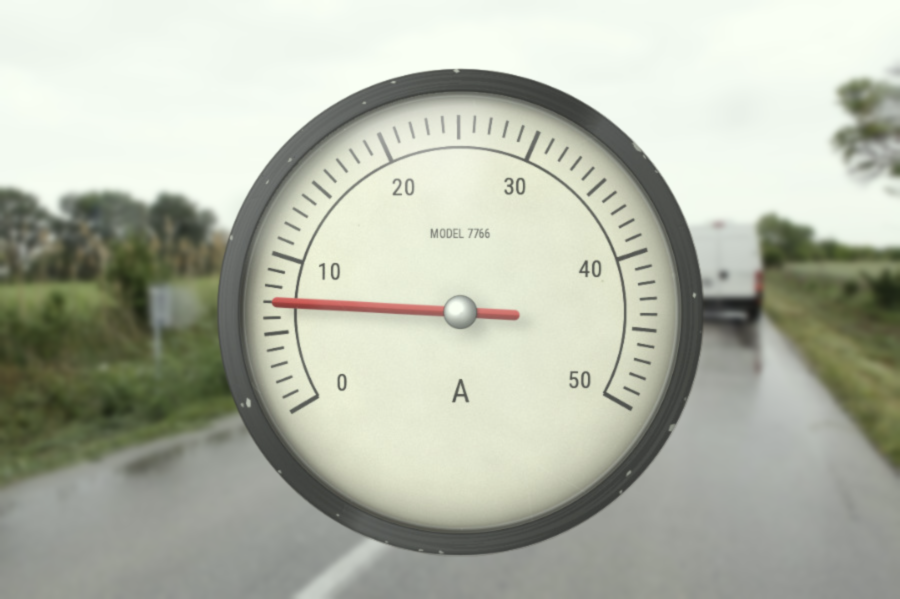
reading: 7A
